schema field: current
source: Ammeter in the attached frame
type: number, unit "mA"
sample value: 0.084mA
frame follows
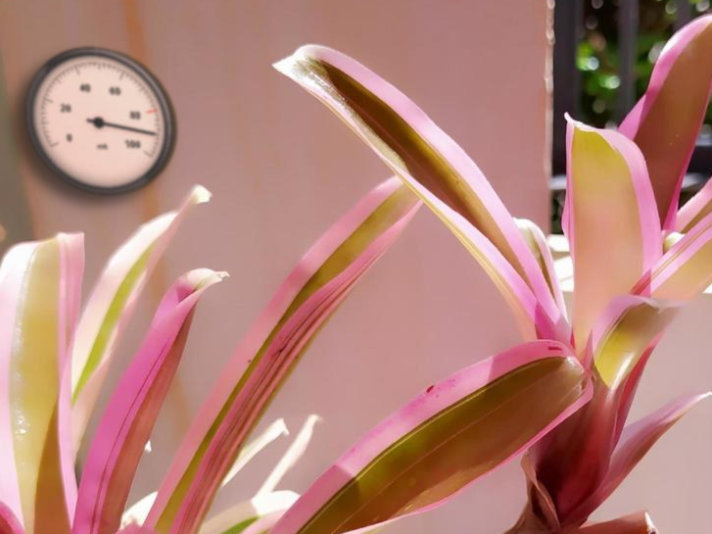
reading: 90mA
